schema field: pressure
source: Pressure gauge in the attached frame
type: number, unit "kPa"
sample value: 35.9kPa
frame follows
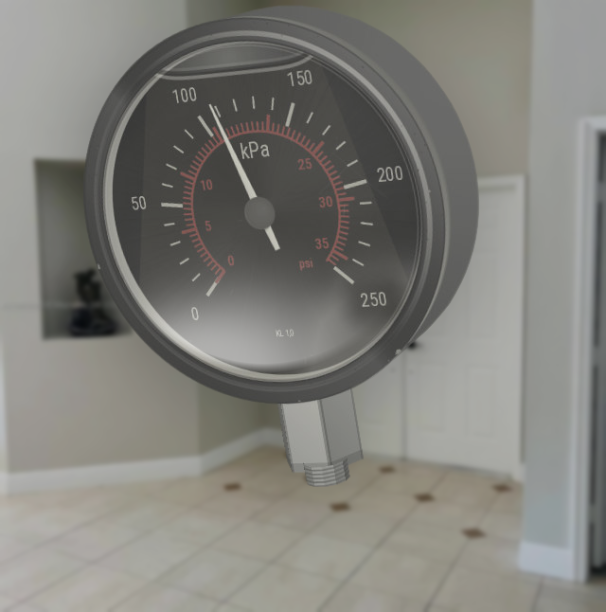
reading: 110kPa
